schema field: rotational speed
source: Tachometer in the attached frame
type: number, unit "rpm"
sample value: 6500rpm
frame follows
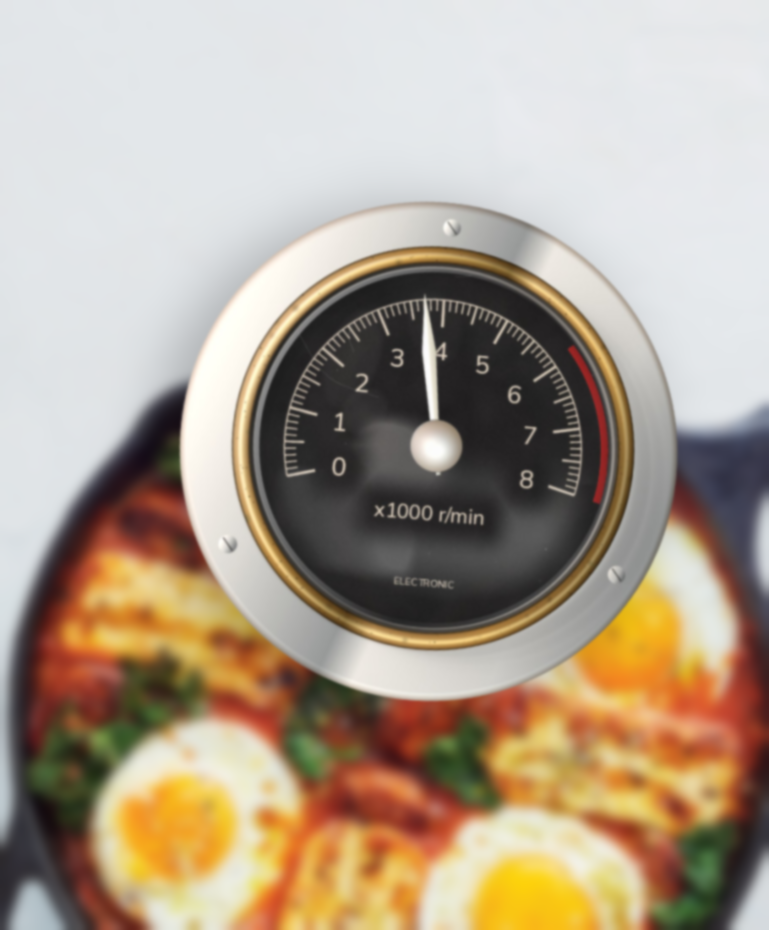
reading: 3700rpm
